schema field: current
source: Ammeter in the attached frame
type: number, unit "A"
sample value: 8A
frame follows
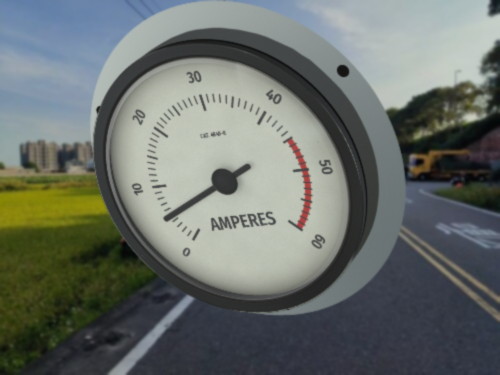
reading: 5A
